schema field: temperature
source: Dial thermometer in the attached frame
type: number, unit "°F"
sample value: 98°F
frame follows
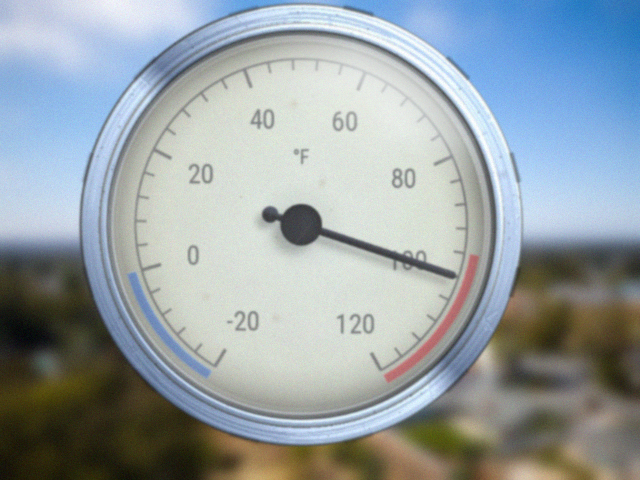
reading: 100°F
